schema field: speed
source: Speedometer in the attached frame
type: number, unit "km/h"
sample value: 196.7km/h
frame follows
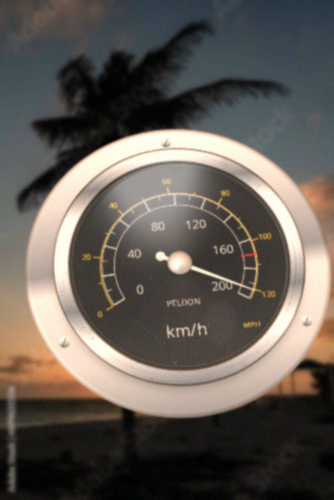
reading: 195km/h
